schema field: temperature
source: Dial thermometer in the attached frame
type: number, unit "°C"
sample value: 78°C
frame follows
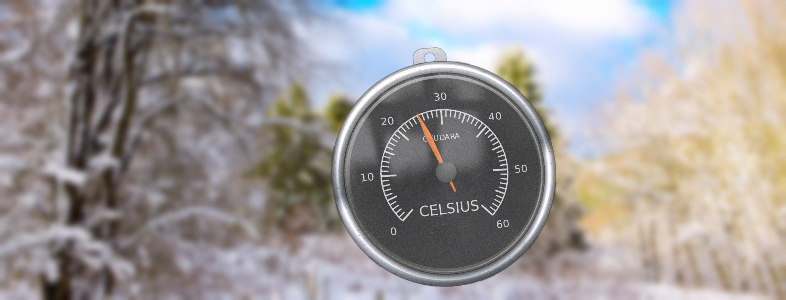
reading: 25°C
